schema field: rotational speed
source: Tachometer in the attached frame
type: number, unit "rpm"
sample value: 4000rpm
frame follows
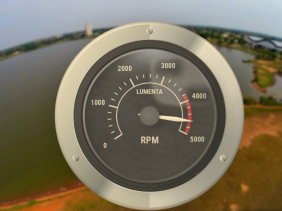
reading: 4600rpm
